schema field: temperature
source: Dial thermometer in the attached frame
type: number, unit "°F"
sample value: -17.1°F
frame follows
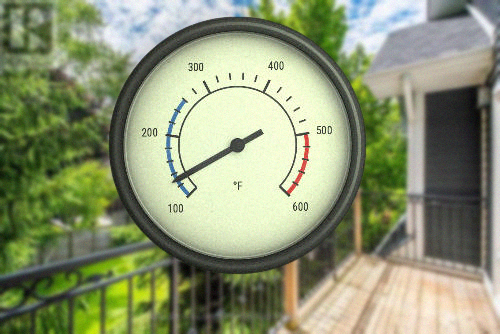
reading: 130°F
